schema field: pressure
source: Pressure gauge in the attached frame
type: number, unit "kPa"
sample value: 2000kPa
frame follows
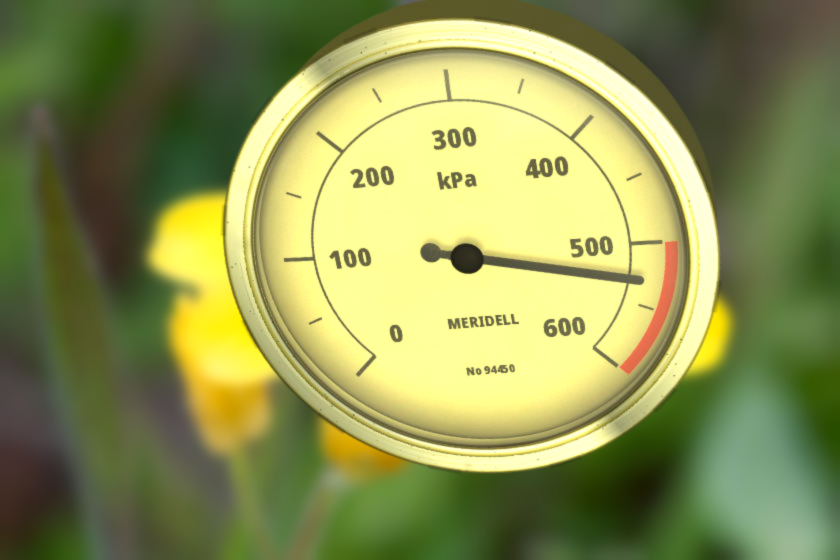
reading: 525kPa
